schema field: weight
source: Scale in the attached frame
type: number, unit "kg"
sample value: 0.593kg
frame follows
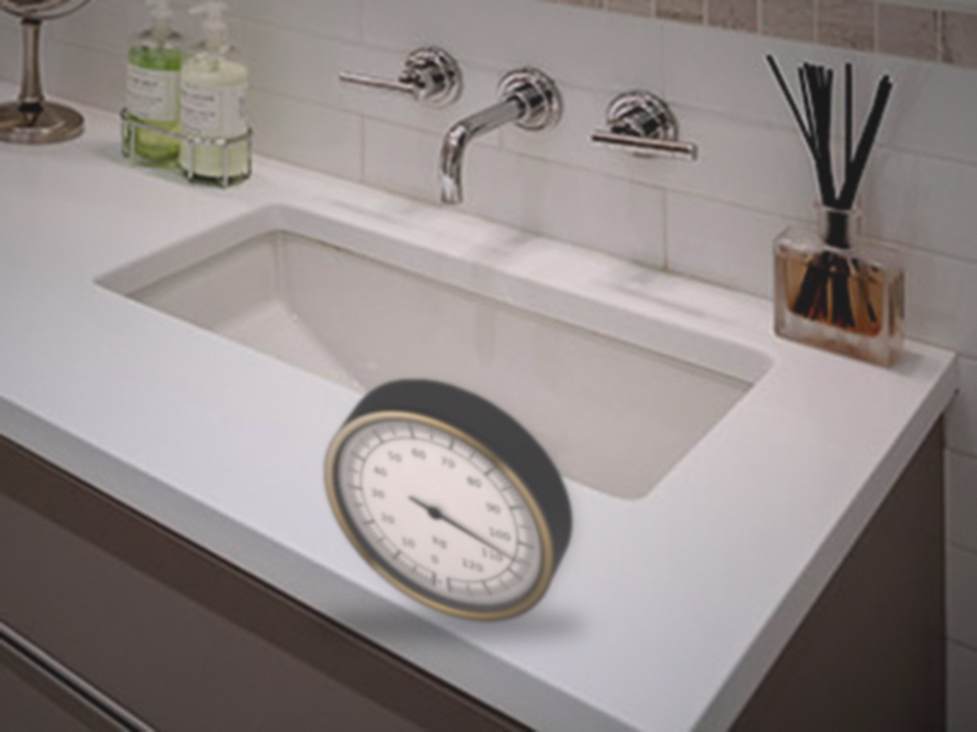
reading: 105kg
